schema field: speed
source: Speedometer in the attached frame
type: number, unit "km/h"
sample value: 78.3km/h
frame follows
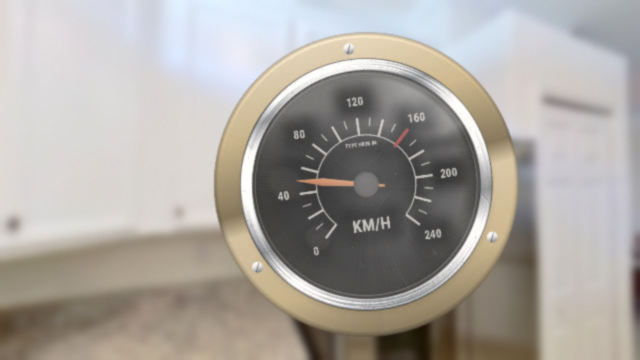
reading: 50km/h
